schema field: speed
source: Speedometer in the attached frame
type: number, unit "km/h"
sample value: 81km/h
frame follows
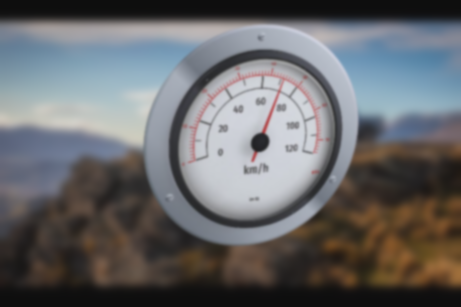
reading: 70km/h
